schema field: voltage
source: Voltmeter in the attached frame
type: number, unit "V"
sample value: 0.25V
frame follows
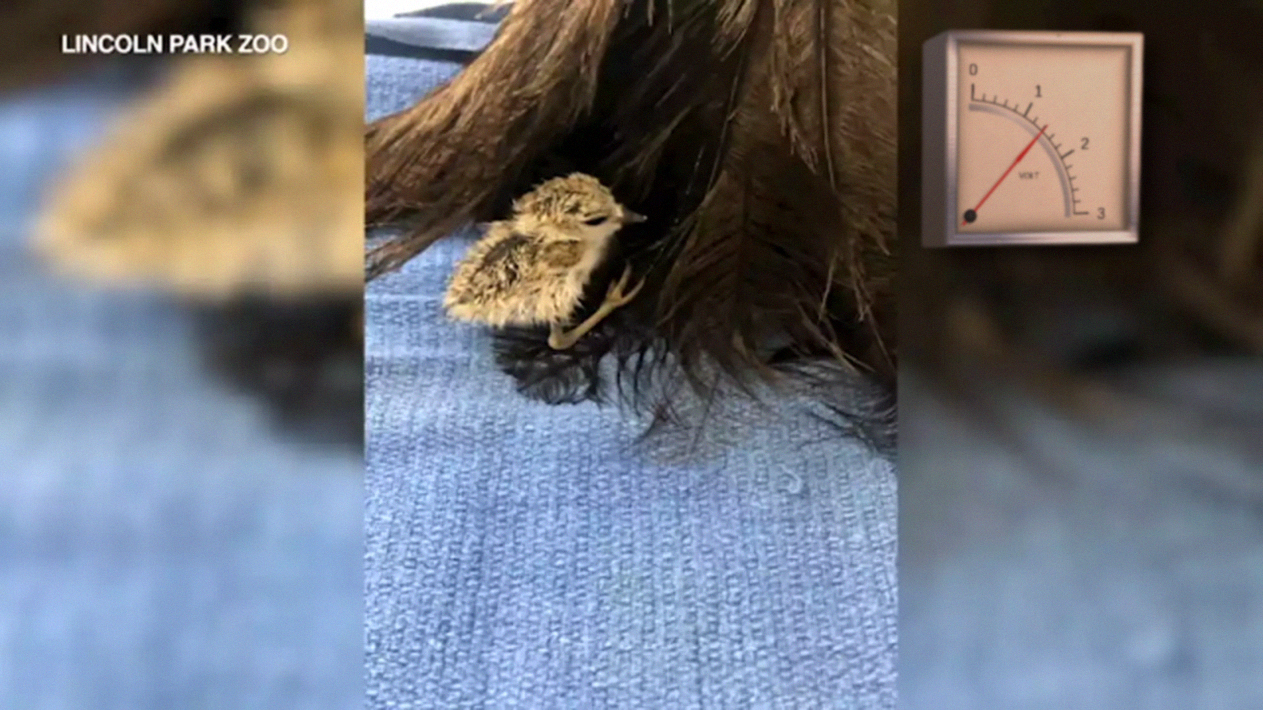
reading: 1.4V
